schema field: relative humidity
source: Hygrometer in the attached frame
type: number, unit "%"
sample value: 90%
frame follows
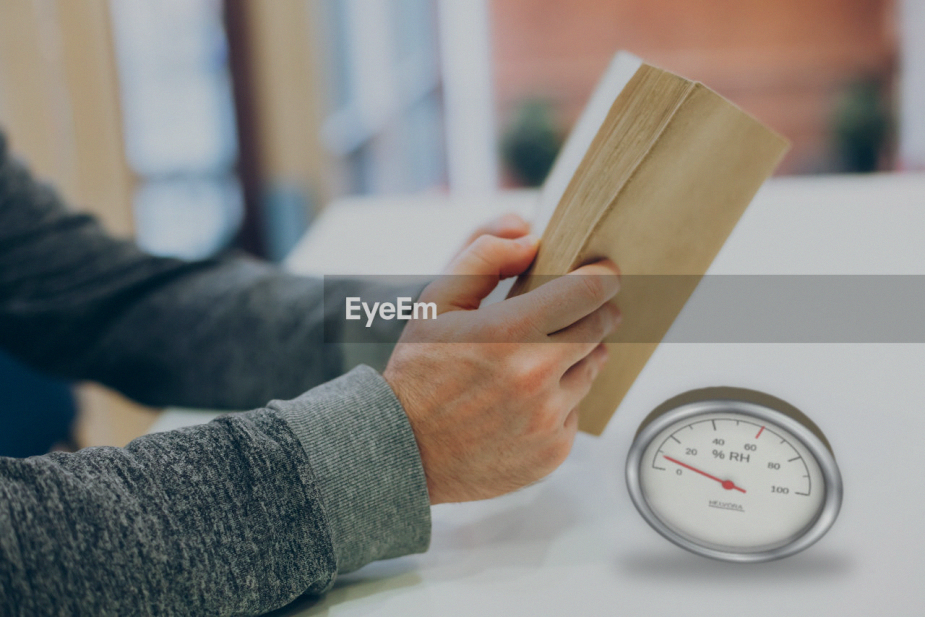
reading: 10%
